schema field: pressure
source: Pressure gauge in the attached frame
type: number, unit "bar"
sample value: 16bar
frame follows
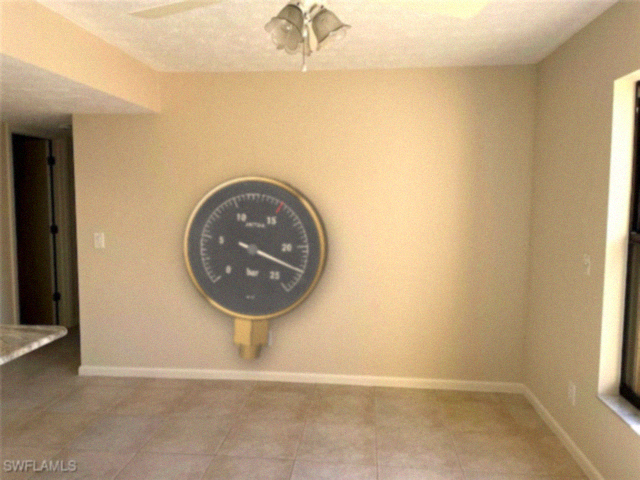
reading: 22.5bar
